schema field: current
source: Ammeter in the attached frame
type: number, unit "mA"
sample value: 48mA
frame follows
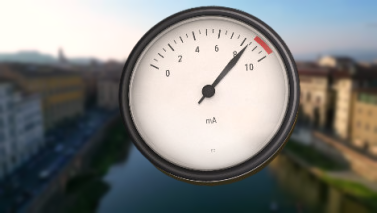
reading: 8.5mA
